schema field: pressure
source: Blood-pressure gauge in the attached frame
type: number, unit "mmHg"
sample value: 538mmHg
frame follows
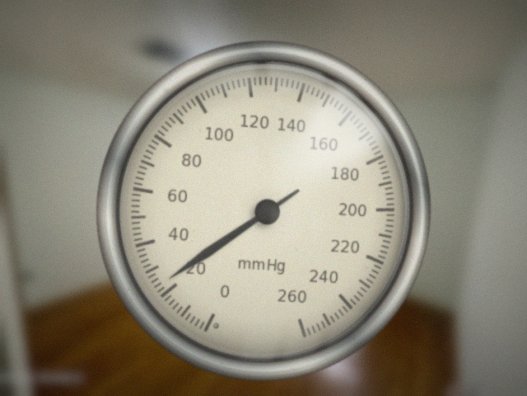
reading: 24mmHg
